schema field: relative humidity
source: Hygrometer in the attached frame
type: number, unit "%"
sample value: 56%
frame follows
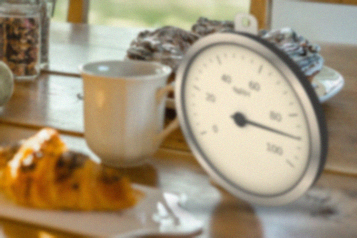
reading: 88%
